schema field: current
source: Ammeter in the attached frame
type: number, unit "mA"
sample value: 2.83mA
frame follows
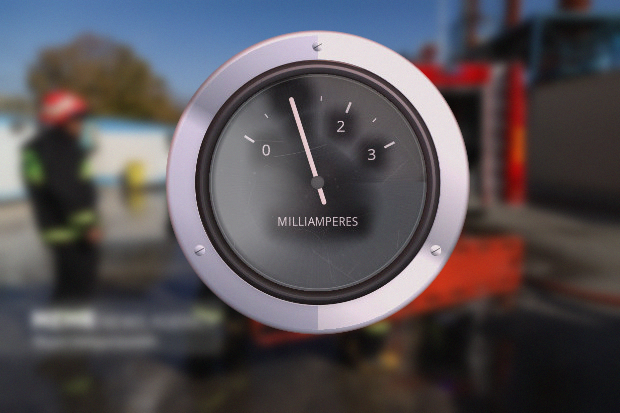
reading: 1mA
